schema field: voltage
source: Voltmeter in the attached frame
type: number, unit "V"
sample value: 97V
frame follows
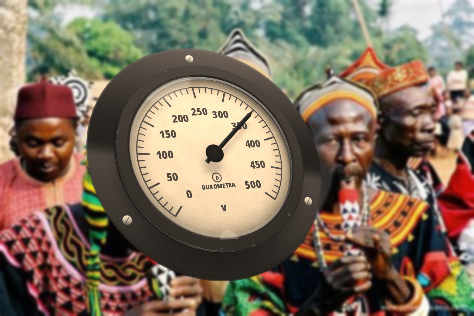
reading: 350V
